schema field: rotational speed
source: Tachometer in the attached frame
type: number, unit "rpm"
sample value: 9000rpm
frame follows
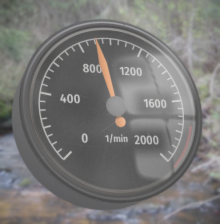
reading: 900rpm
